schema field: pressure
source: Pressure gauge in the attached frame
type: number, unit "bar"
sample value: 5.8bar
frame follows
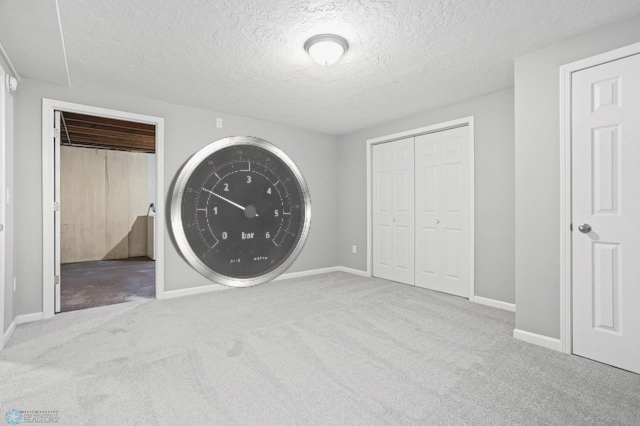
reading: 1.5bar
